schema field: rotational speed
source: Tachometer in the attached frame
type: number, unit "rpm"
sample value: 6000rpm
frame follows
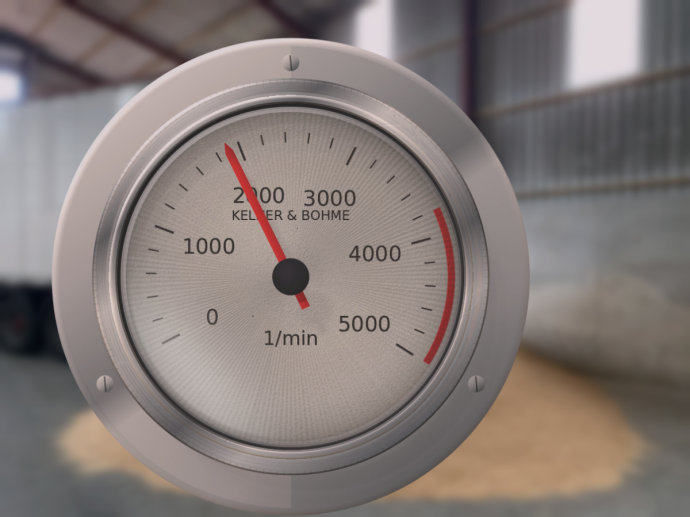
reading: 1900rpm
